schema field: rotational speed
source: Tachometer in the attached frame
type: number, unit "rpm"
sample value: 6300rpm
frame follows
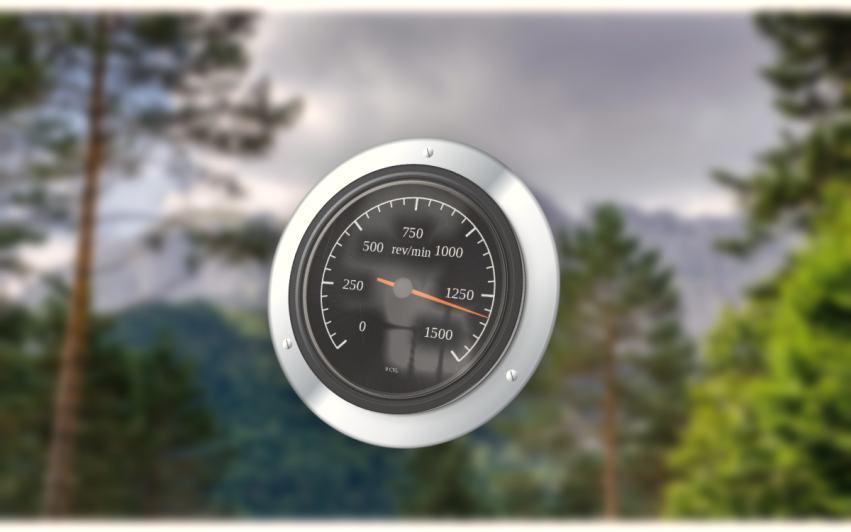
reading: 1325rpm
